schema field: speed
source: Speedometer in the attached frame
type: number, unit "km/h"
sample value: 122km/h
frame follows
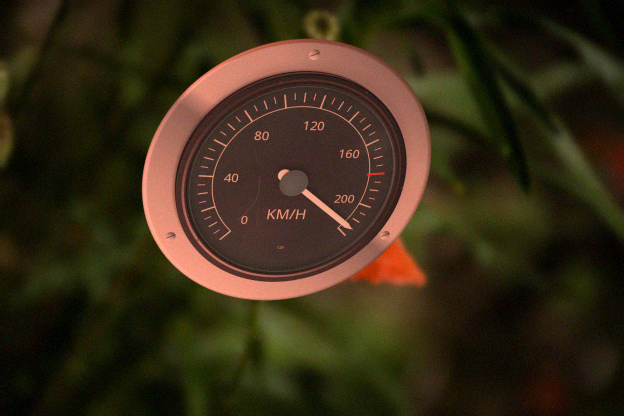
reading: 215km/h
